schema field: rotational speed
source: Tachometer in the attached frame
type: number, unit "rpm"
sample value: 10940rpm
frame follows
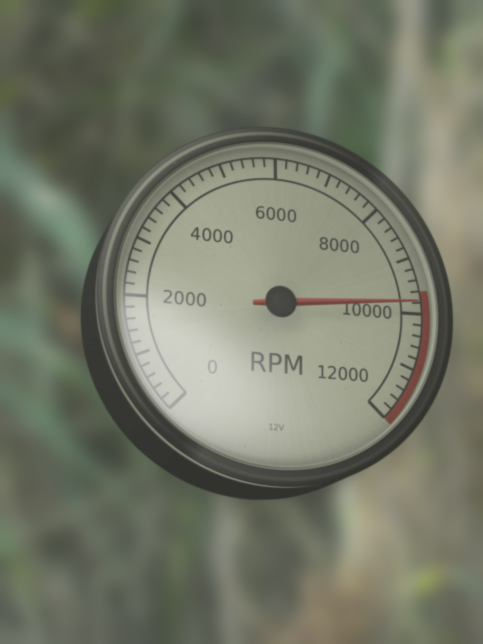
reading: 9800rpm
